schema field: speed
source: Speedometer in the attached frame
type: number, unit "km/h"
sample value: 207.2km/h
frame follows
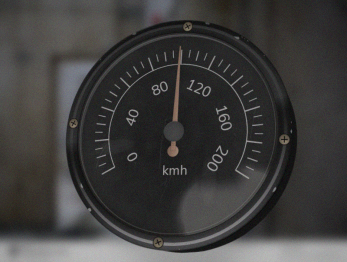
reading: 100km/h
